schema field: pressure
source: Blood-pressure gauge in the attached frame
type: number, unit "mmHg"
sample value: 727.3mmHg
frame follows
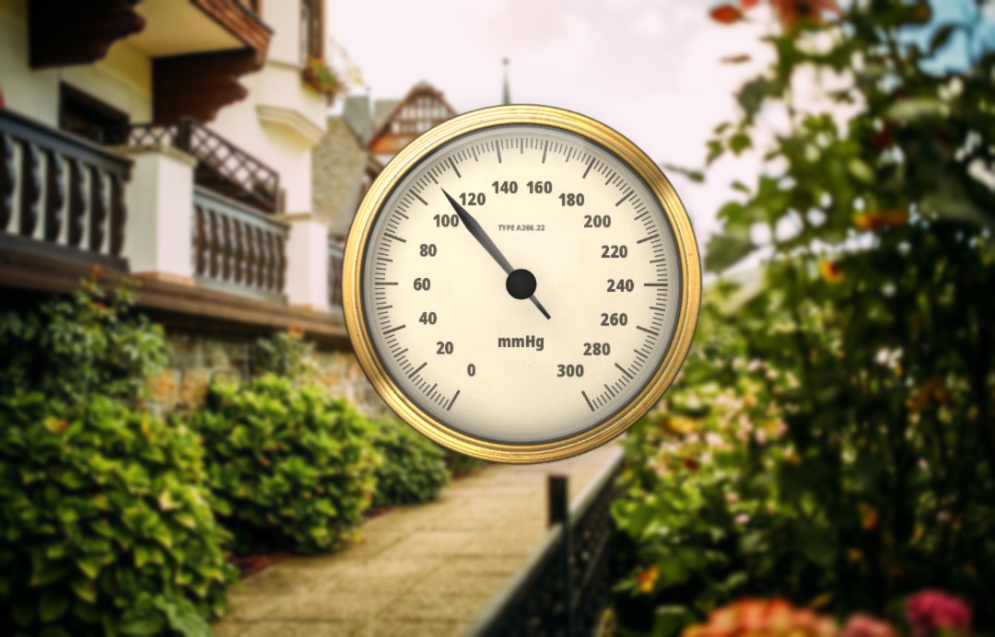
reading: 110mmHg
